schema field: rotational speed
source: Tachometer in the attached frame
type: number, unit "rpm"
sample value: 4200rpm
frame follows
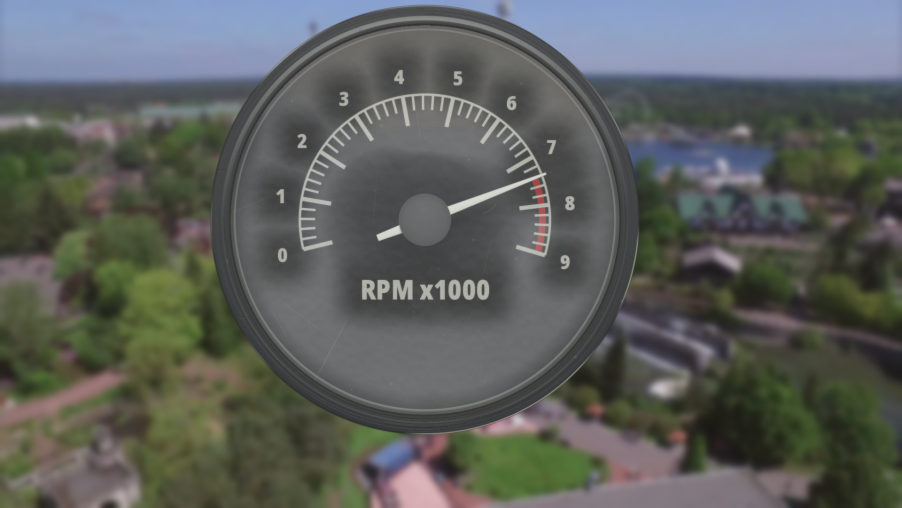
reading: 7400rpm
